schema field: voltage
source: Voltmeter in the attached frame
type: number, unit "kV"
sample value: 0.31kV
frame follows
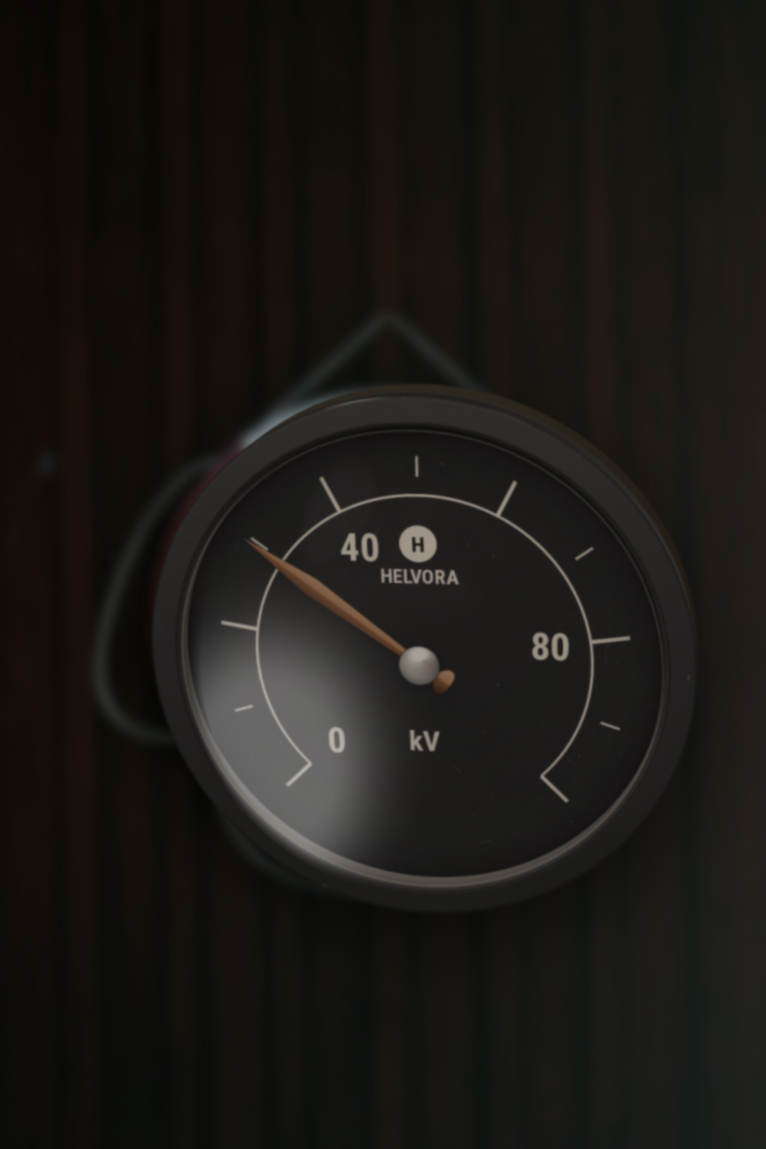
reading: 30kV
